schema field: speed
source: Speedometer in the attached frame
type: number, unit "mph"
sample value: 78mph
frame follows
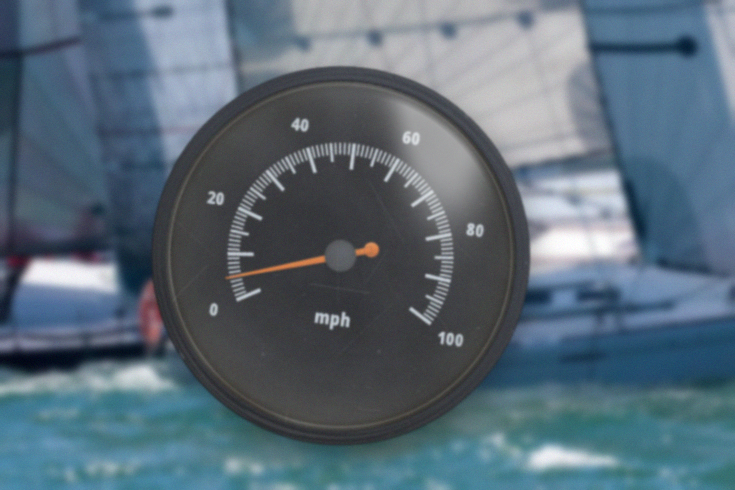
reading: 5mph
